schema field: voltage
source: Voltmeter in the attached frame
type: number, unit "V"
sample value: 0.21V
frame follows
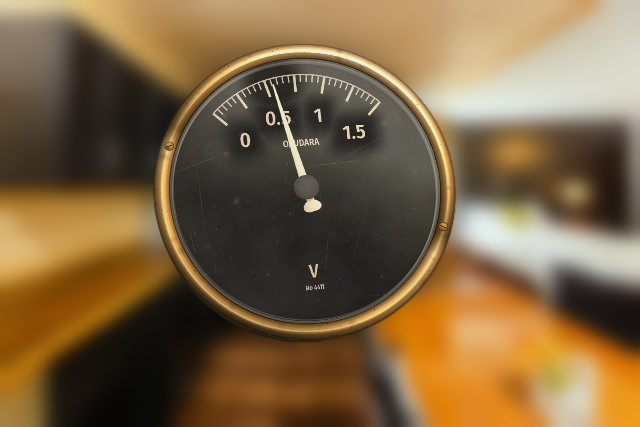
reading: 0.55V
